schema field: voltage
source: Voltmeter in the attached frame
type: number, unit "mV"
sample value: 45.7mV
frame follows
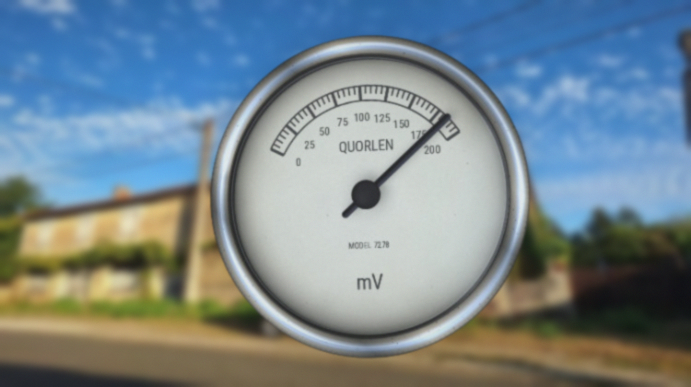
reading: 185mV
